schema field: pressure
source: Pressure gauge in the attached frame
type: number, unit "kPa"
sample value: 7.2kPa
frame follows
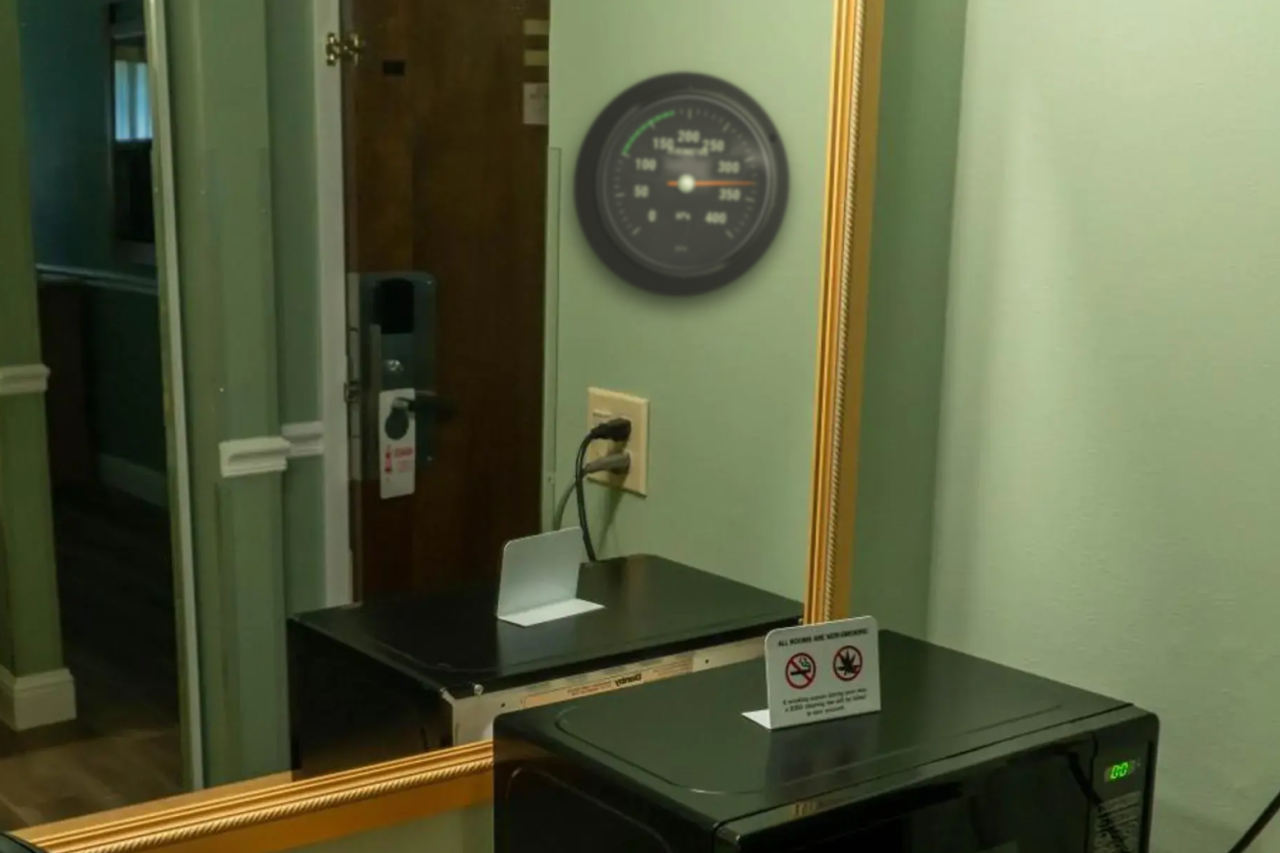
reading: 330kPa
